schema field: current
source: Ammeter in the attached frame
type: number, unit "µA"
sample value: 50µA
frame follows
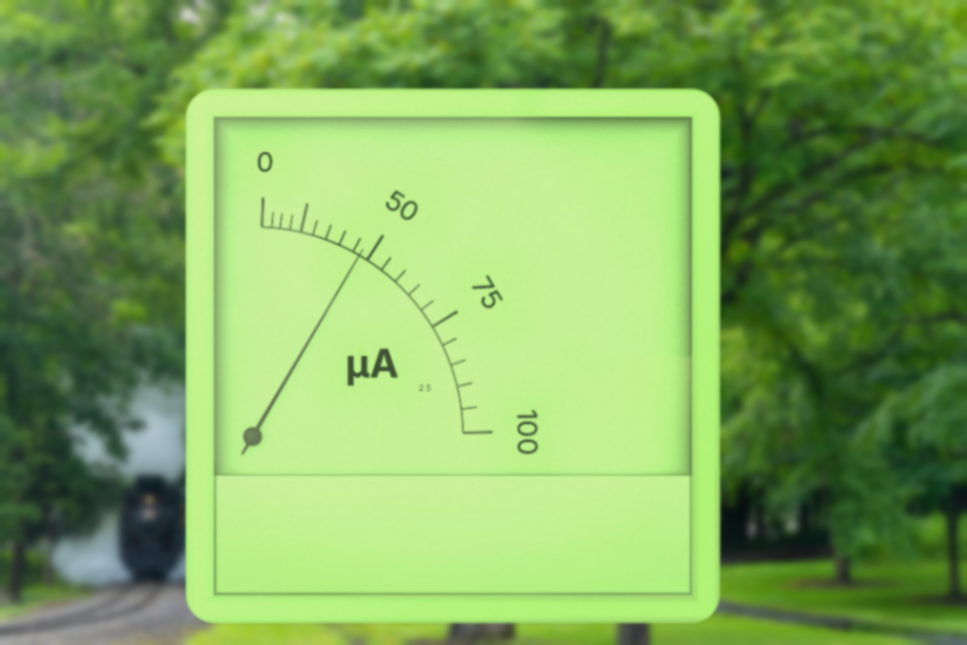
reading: 47.5µA
